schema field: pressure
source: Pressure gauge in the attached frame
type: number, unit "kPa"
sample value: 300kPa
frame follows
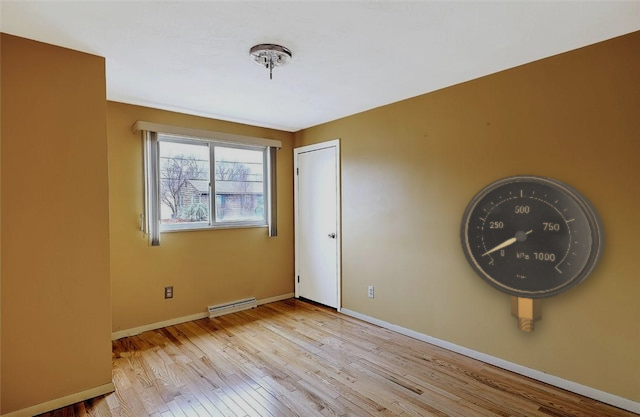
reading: 50kPa
